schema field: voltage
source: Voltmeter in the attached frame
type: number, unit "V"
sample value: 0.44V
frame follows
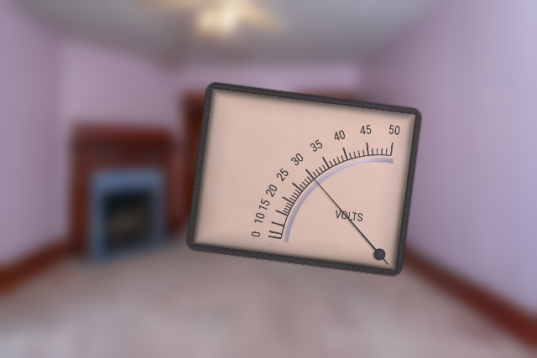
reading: 30V
